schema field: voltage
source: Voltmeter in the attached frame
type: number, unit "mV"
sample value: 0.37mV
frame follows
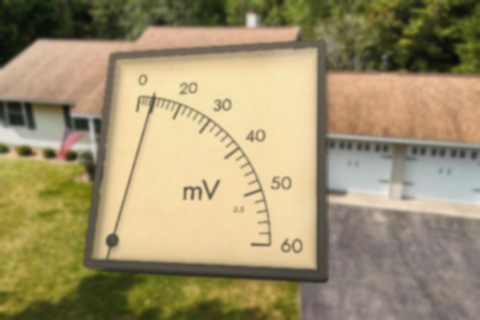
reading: 10mV
